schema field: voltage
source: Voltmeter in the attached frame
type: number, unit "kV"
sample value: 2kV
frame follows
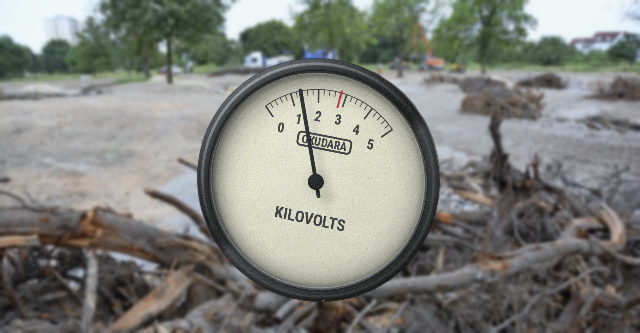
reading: 1.4kV
